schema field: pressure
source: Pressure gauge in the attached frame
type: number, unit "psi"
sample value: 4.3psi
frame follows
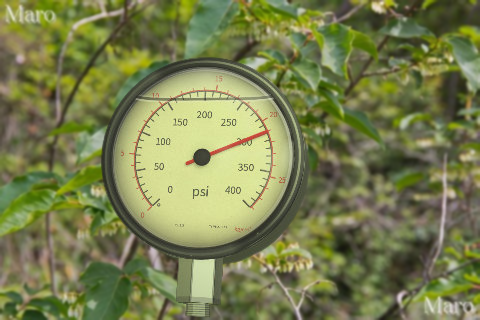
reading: 300psi
